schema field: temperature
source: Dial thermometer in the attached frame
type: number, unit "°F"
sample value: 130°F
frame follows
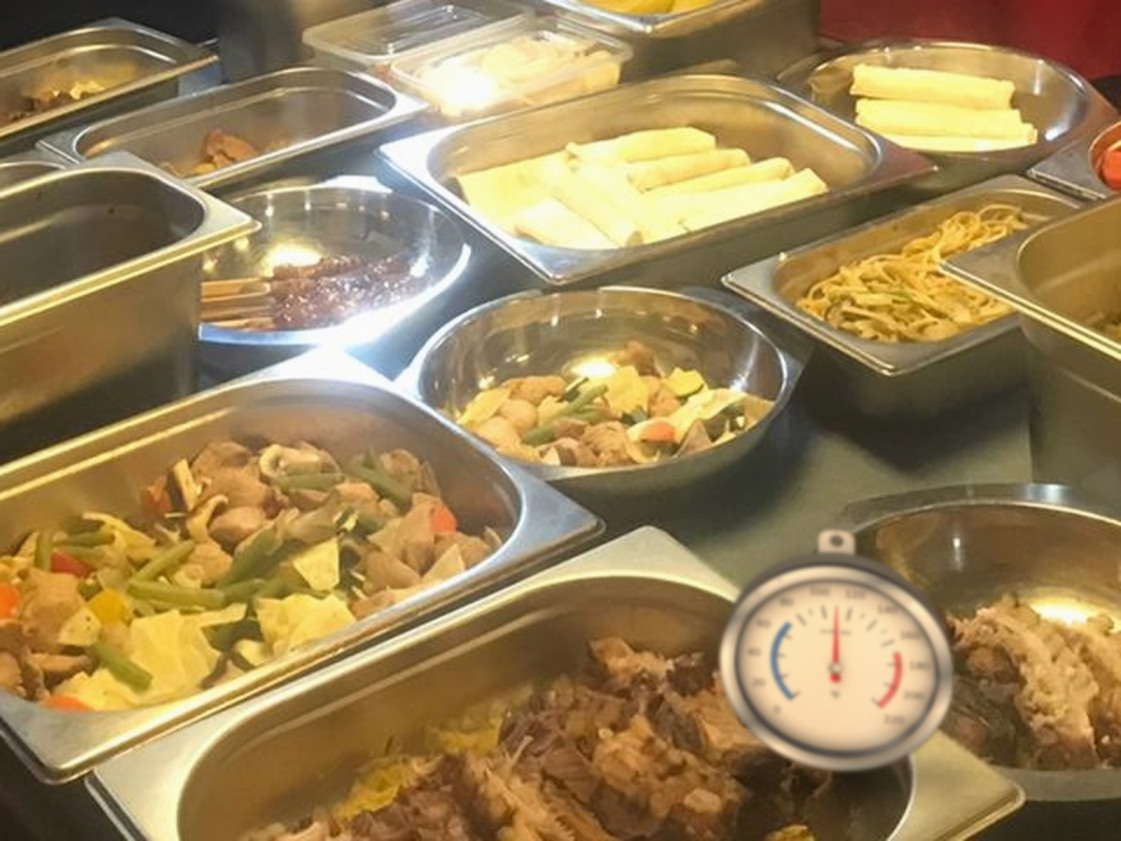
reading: 110°F
